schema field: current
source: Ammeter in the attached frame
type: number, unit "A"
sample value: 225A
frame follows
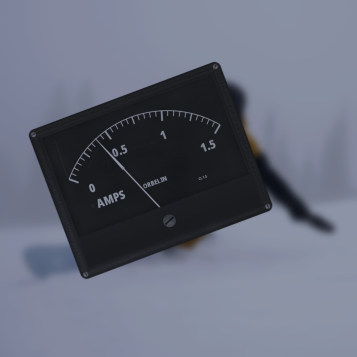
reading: 0.4A
